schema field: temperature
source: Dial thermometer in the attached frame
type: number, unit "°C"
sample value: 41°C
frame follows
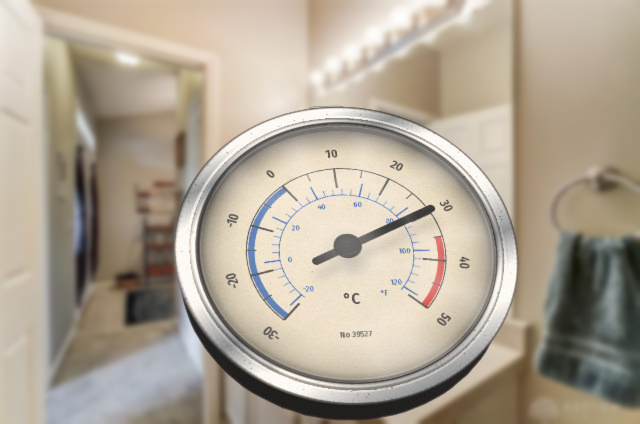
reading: 30°C
